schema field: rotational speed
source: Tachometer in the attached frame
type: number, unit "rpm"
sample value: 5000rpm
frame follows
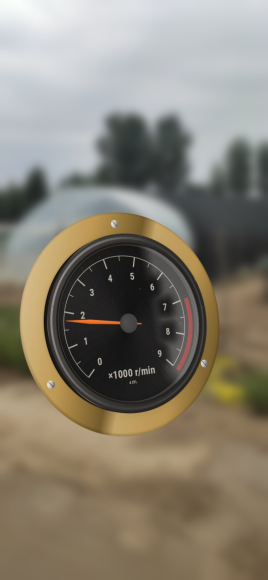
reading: 1750rpm
